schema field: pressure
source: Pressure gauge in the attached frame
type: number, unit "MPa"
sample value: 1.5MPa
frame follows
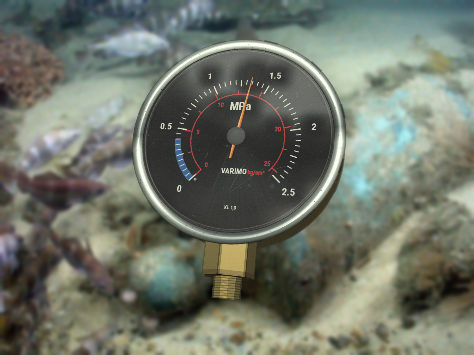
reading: 1.35MPa
